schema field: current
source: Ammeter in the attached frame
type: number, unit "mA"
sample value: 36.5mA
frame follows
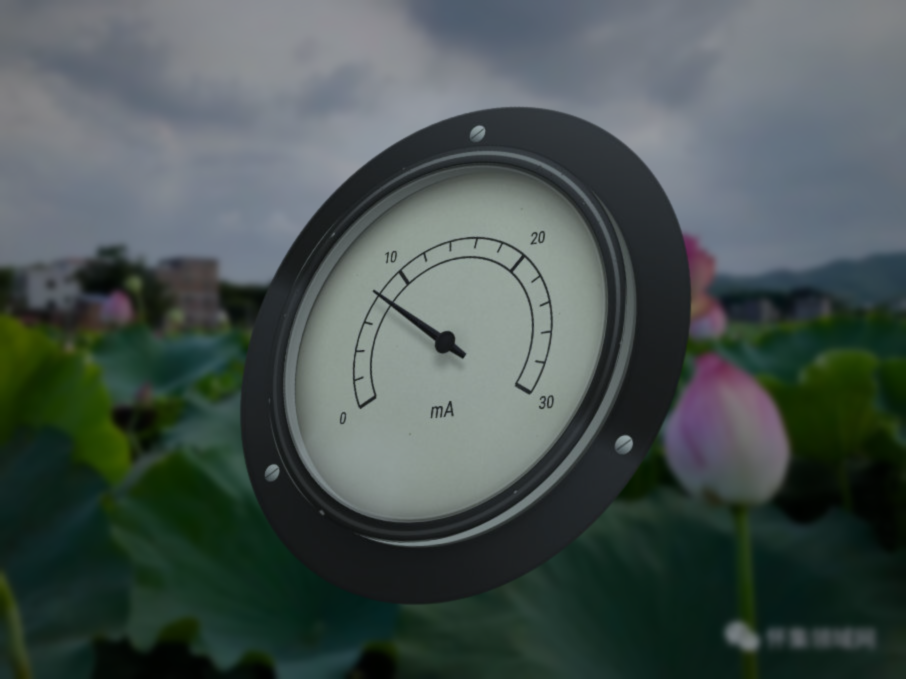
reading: 8mA
